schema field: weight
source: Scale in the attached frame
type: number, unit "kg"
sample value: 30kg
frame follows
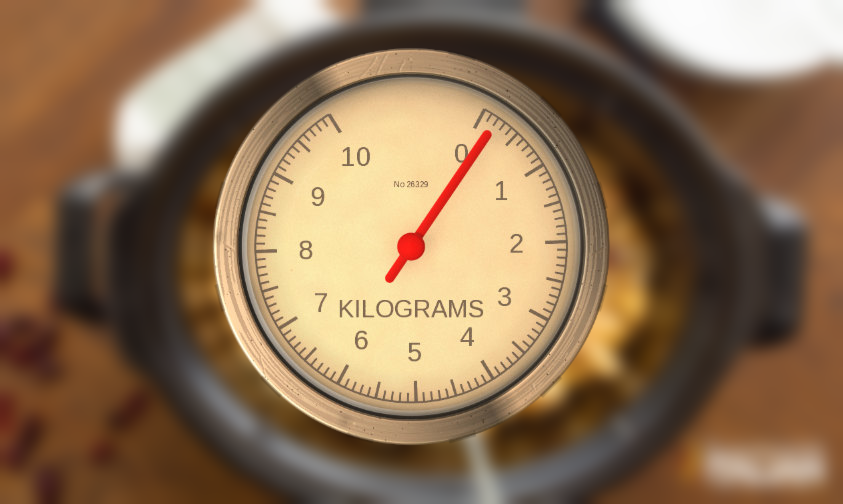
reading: 0.2kg
